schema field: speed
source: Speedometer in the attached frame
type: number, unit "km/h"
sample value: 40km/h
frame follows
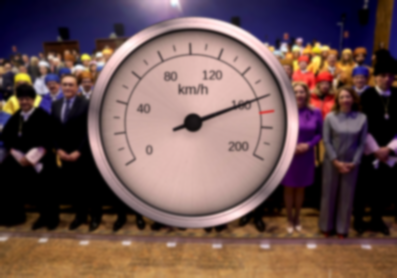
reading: 160km/h
